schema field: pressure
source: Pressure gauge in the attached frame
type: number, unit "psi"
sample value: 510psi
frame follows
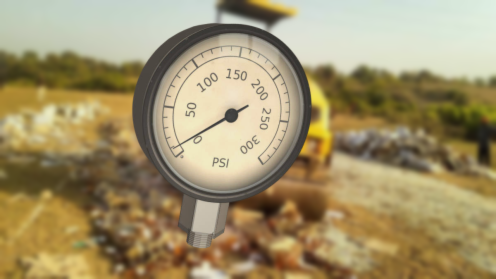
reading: 10psi
